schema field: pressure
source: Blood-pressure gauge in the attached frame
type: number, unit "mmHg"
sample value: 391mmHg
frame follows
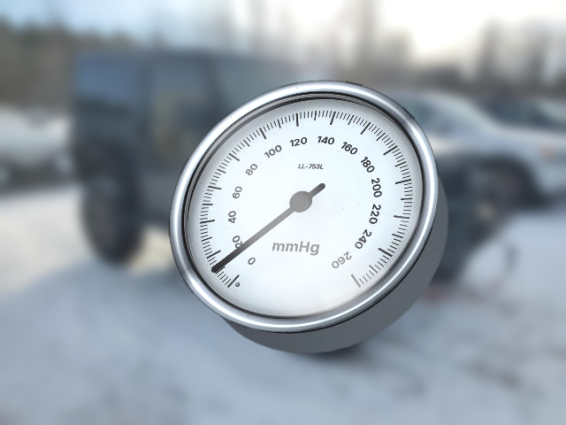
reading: 10mmHg
